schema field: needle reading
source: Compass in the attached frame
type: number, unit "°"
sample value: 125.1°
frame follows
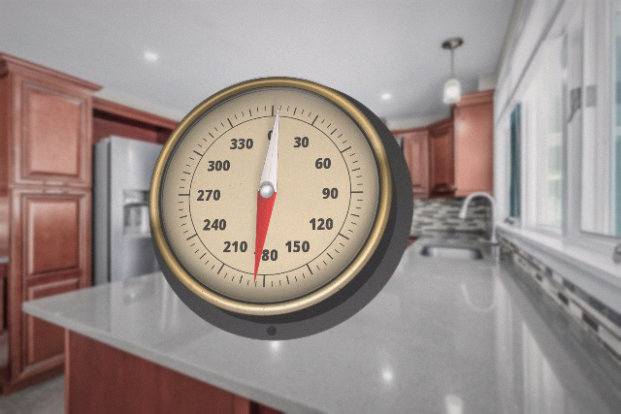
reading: 185°
